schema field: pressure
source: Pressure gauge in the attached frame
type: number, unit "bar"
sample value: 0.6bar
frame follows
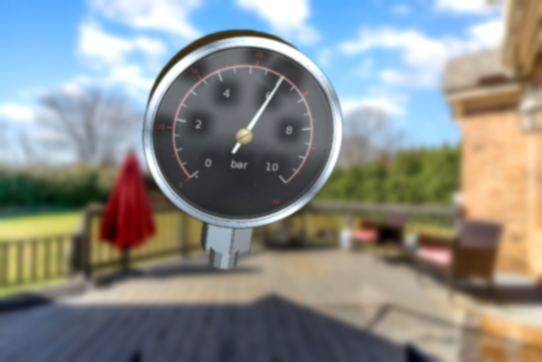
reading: 6bar
